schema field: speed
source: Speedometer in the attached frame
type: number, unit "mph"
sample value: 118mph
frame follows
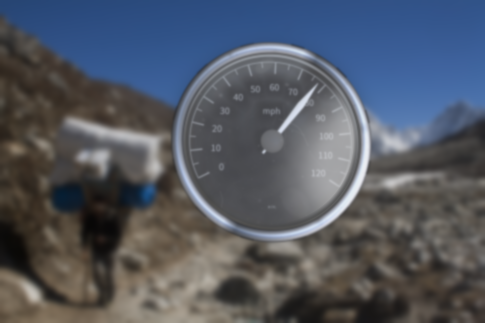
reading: 77.5mph
